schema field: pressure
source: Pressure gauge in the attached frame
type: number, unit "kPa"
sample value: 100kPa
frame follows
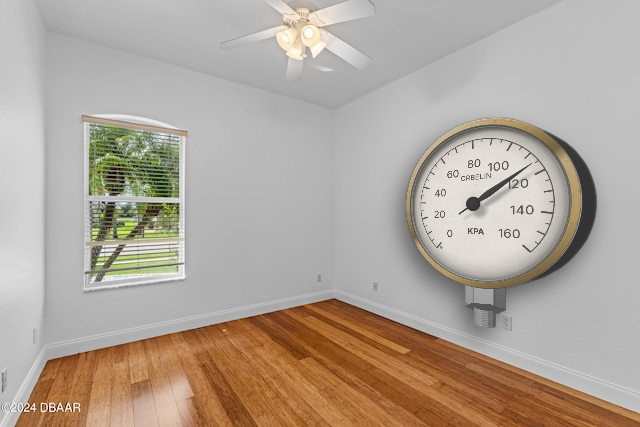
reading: 115kPa
